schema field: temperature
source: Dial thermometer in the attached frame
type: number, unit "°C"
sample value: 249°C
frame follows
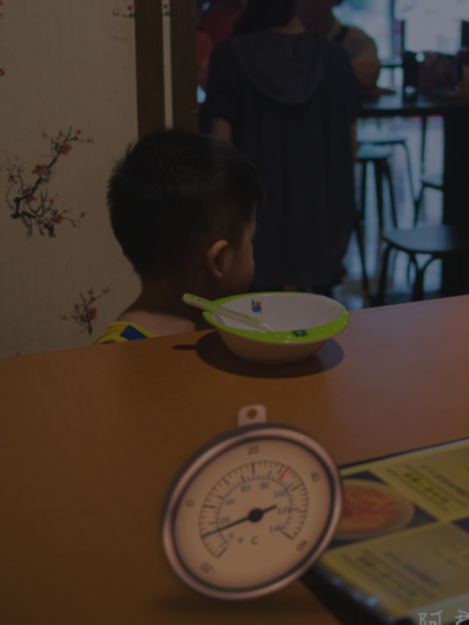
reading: -10°C
